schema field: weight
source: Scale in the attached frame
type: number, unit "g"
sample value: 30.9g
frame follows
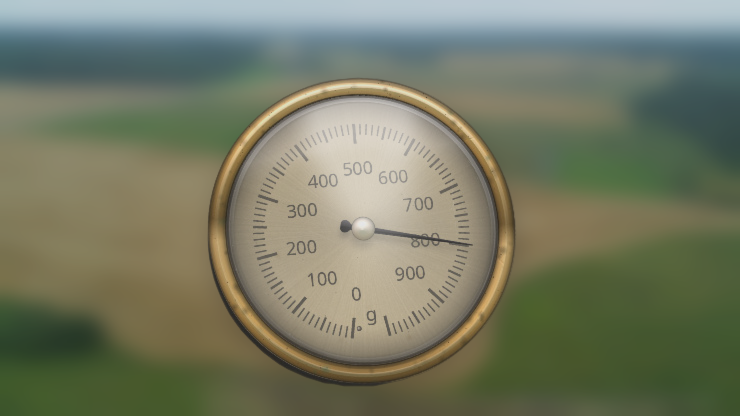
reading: 800g
